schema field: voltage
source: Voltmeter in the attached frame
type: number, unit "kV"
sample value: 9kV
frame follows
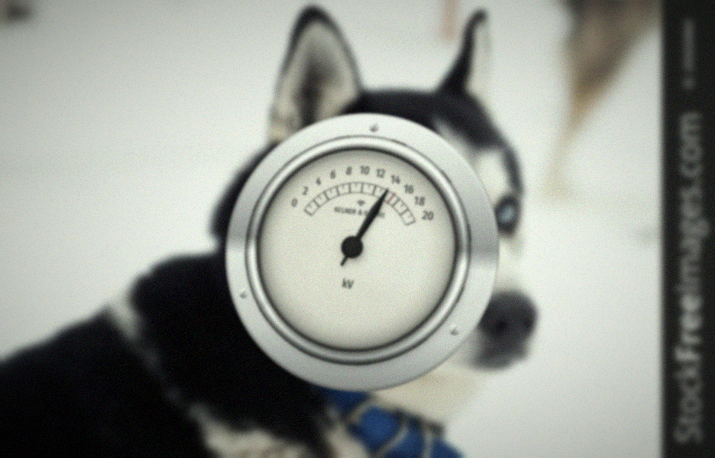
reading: 14kV
